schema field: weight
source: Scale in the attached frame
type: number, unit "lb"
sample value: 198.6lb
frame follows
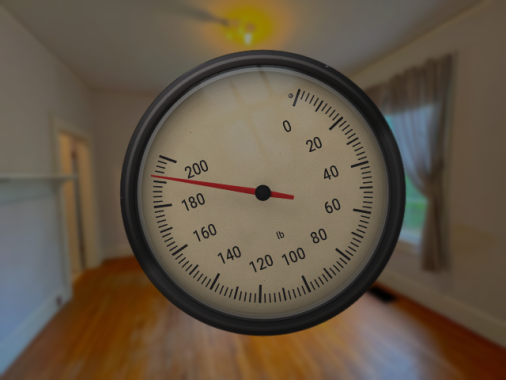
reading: 192lb
